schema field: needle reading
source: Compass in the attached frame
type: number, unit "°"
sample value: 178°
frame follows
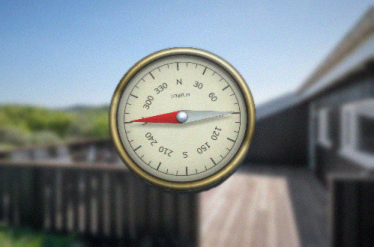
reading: 270°
